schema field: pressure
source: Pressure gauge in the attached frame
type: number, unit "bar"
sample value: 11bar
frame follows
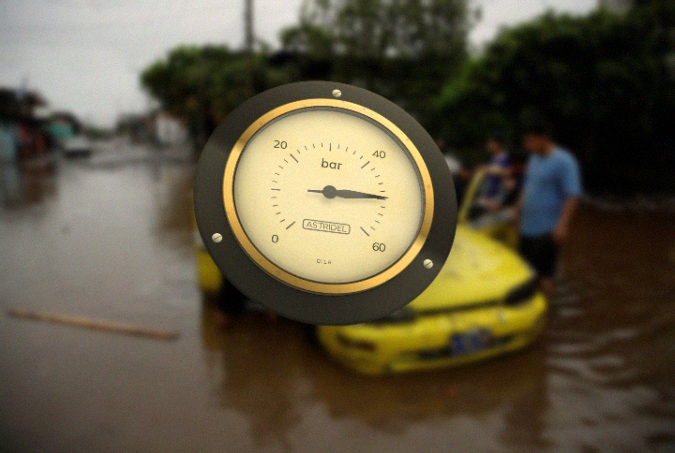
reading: 50bar
